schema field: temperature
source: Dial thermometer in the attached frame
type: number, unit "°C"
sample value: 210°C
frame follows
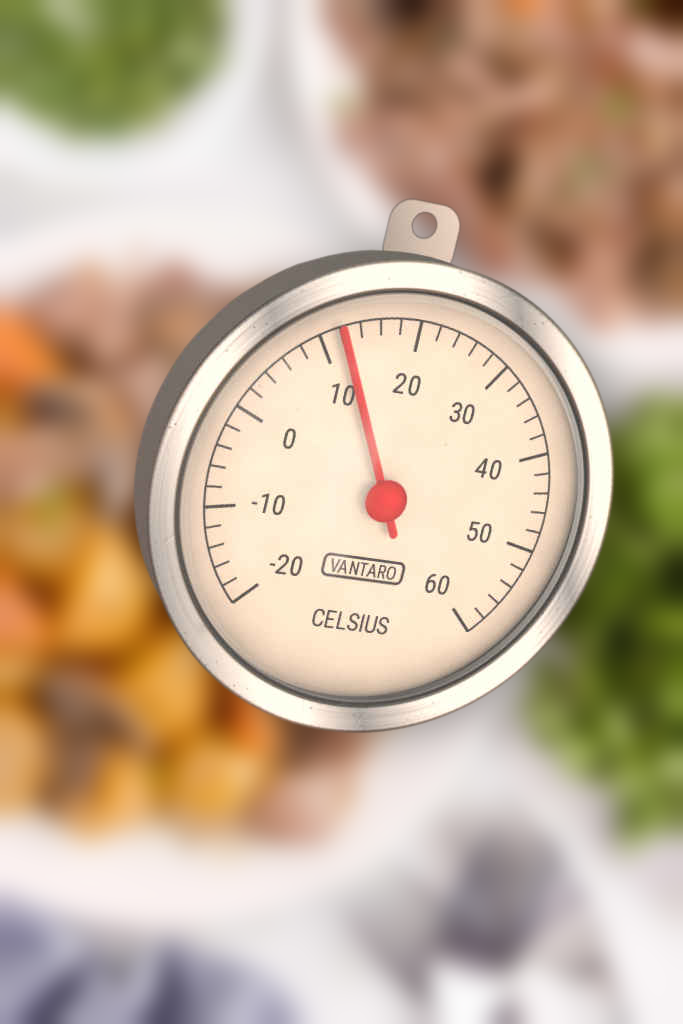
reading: 12°C
